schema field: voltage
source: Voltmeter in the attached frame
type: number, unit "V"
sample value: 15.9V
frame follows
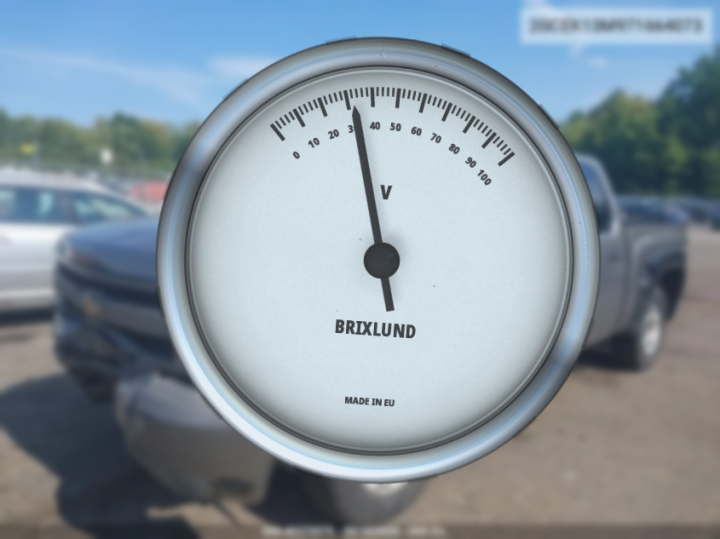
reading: 32V
